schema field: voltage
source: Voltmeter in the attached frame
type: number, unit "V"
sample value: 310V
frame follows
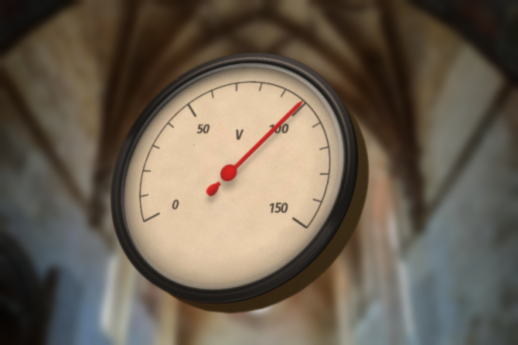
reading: 100V
